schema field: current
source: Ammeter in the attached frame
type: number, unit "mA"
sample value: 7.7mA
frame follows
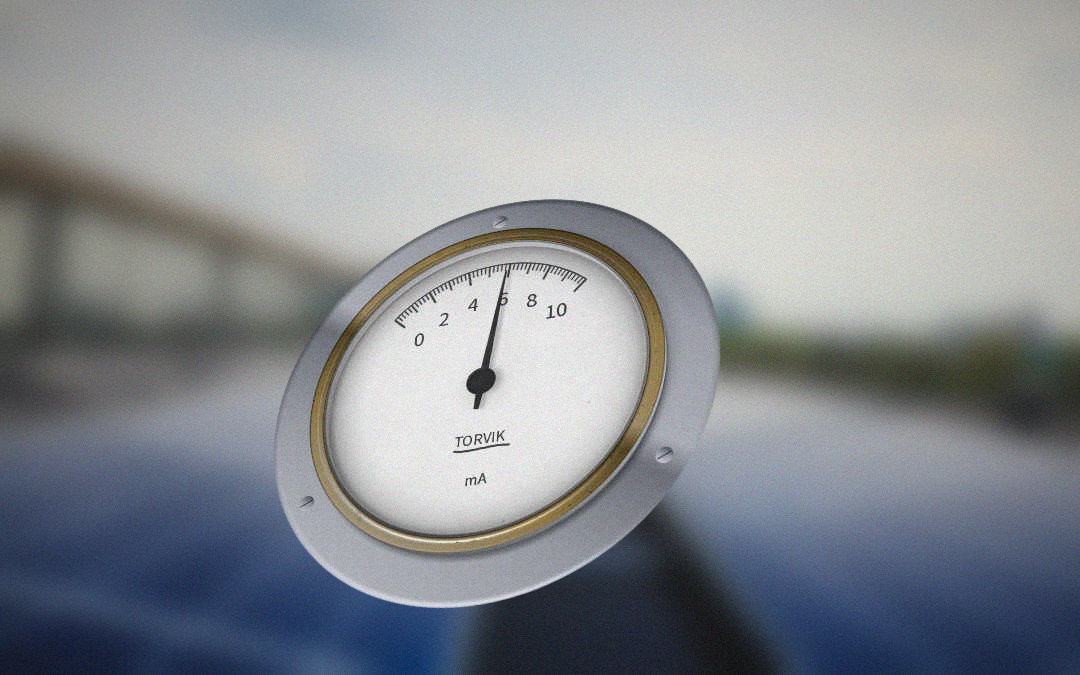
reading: 6mA
